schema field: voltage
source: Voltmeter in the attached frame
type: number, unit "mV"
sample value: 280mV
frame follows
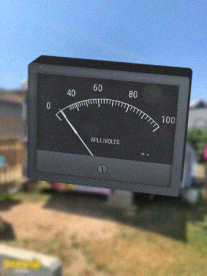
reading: 20mV
